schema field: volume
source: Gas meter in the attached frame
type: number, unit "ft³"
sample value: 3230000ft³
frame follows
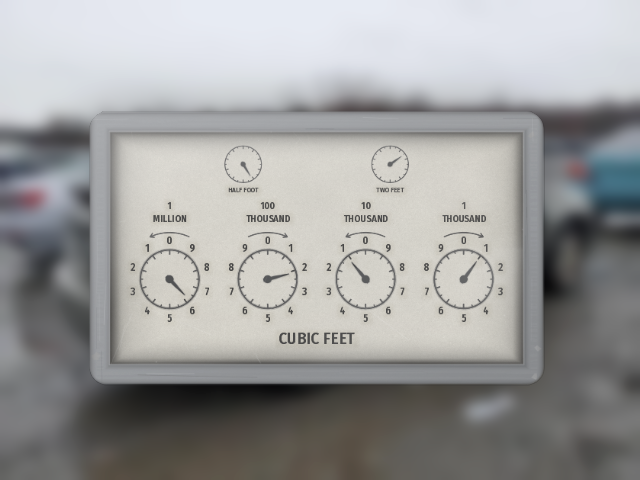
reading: 621100ft³
